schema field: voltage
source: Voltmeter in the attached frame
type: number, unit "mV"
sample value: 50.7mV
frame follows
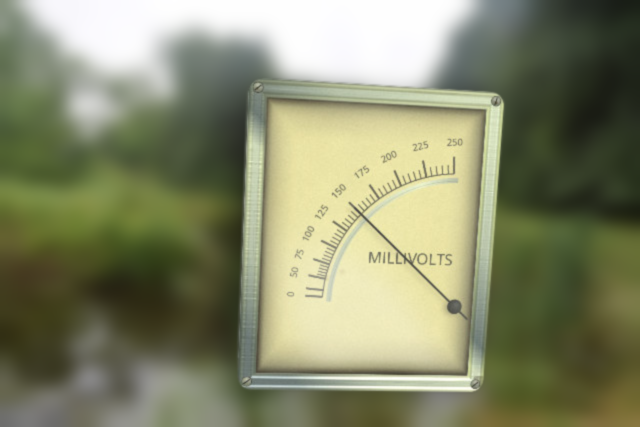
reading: 150mV
